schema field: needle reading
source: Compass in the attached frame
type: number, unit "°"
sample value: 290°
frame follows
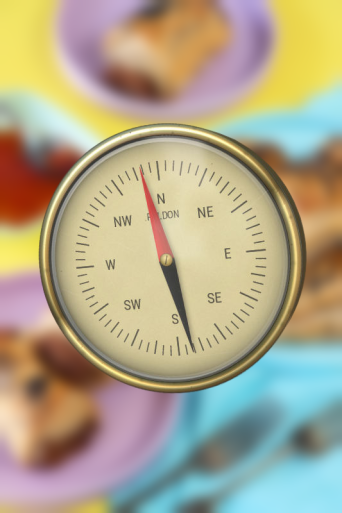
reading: 350°
